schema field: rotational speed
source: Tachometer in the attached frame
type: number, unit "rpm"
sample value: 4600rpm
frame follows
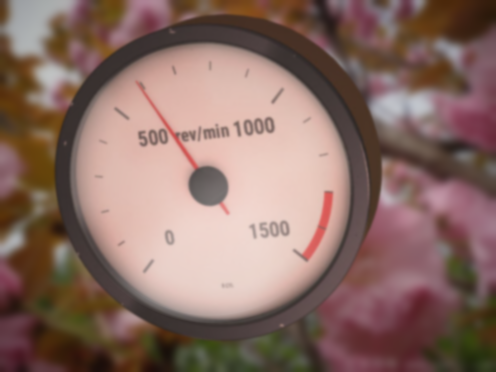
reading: 600rpm
